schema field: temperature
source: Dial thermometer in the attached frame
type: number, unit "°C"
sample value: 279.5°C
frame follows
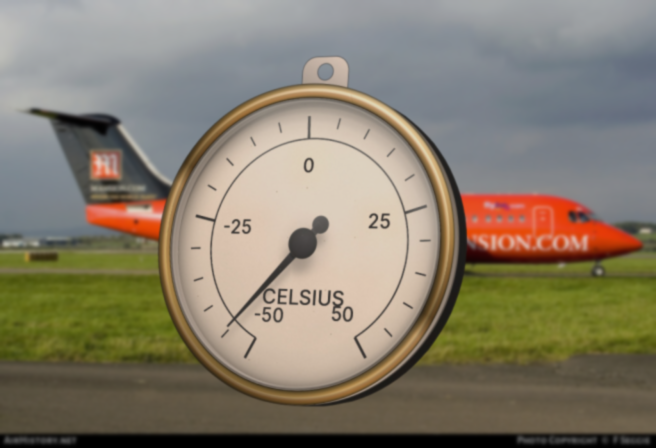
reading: -45°C
